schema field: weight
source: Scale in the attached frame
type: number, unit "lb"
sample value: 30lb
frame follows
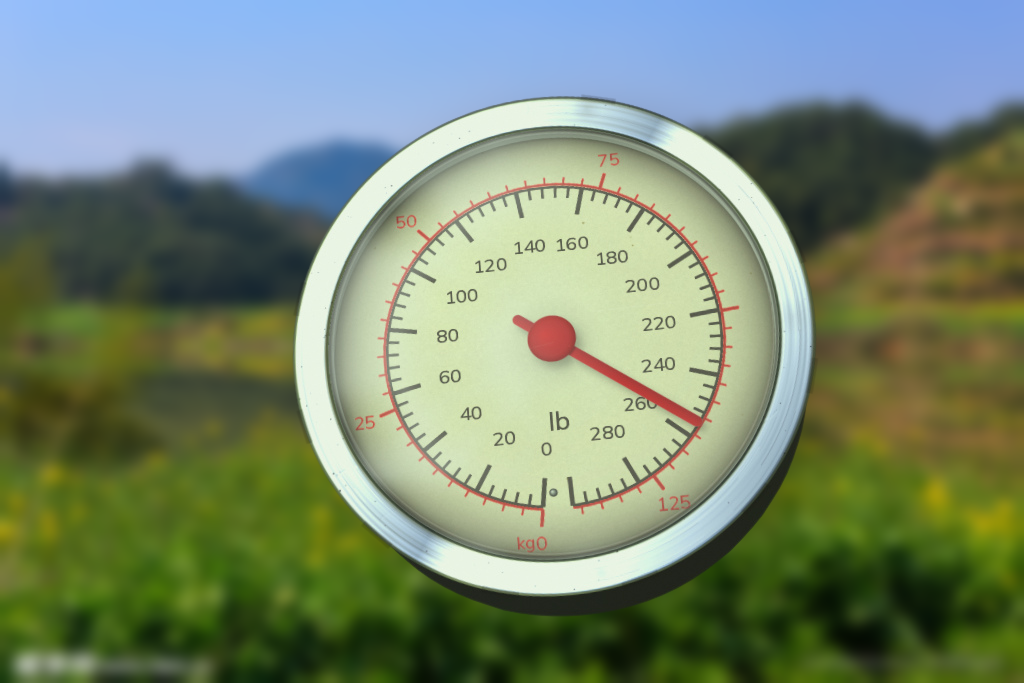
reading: 256lb
